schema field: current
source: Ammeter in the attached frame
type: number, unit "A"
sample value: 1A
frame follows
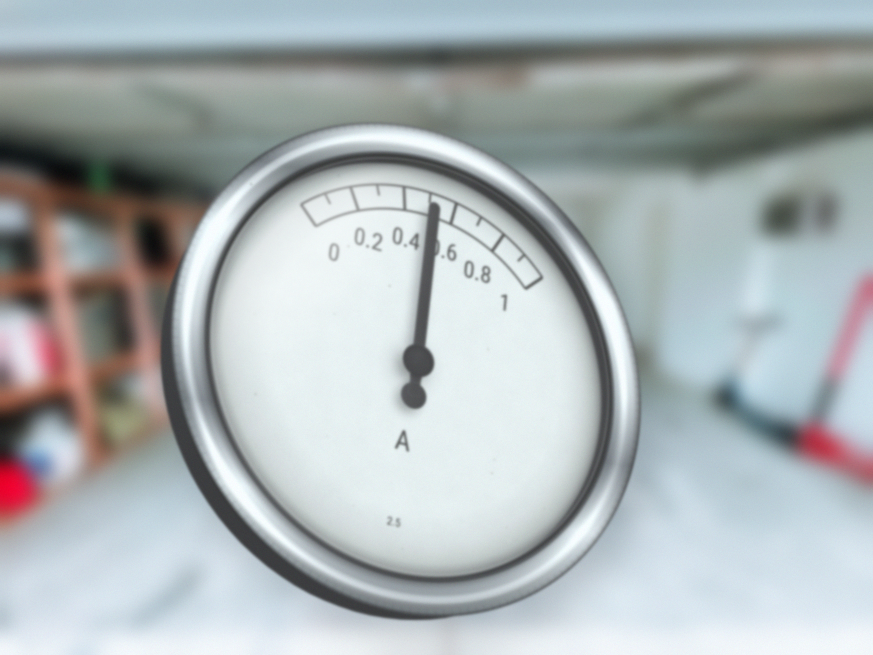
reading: 0.5A
